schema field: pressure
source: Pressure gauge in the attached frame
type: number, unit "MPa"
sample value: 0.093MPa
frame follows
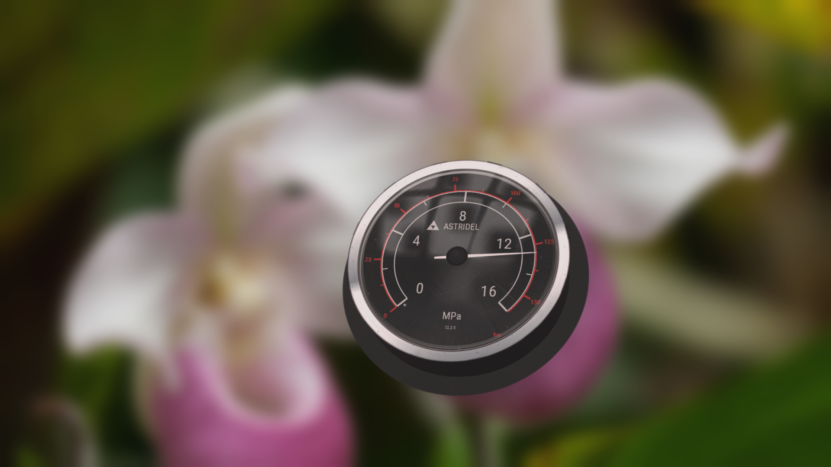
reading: 13MPa
